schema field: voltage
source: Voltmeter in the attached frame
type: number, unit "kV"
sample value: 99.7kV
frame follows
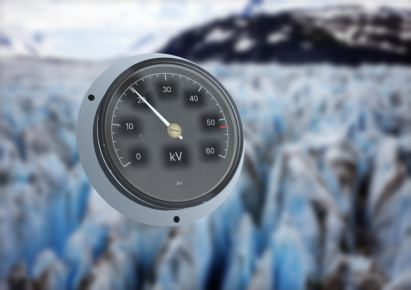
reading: 20kV
